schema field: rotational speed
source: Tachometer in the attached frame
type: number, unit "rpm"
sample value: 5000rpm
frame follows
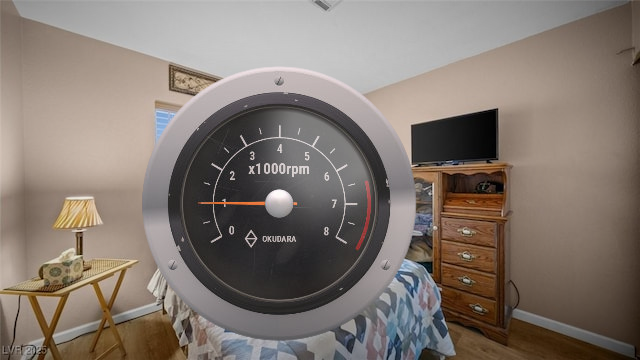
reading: 1000rpm
